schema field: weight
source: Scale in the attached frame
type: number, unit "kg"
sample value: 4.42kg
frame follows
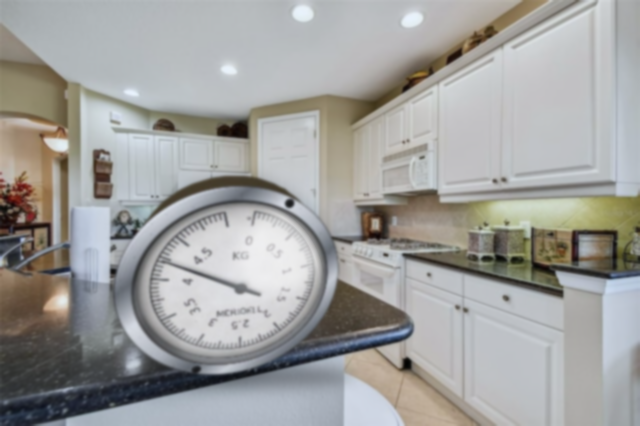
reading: 4.25kg
